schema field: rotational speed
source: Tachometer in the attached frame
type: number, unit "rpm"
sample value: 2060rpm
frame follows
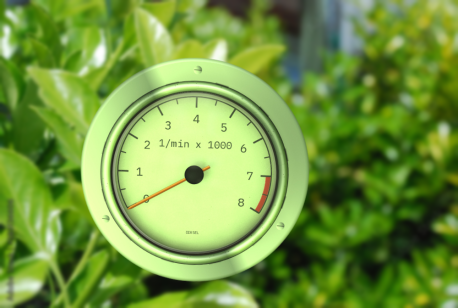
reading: 0rpm
